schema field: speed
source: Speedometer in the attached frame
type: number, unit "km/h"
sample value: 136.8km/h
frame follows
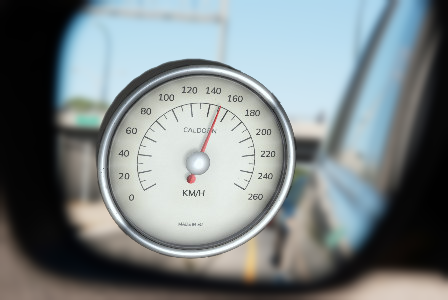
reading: 150km/h
